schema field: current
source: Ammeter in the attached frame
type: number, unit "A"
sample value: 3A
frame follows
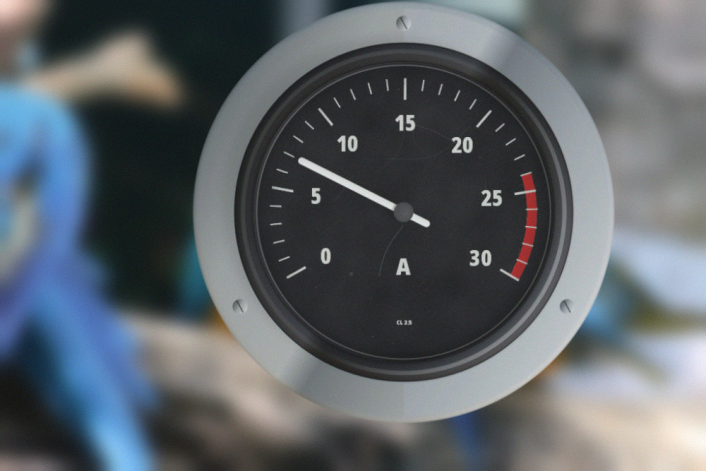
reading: 7A
